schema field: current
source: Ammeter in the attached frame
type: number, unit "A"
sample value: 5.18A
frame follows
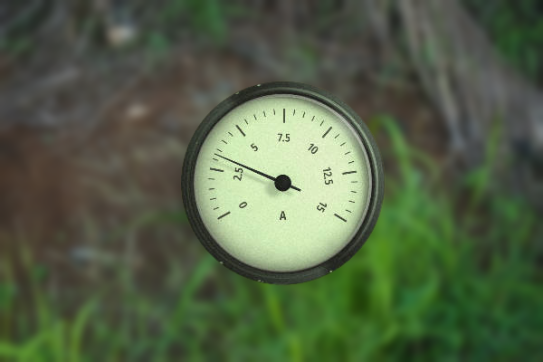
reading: 3.25A
